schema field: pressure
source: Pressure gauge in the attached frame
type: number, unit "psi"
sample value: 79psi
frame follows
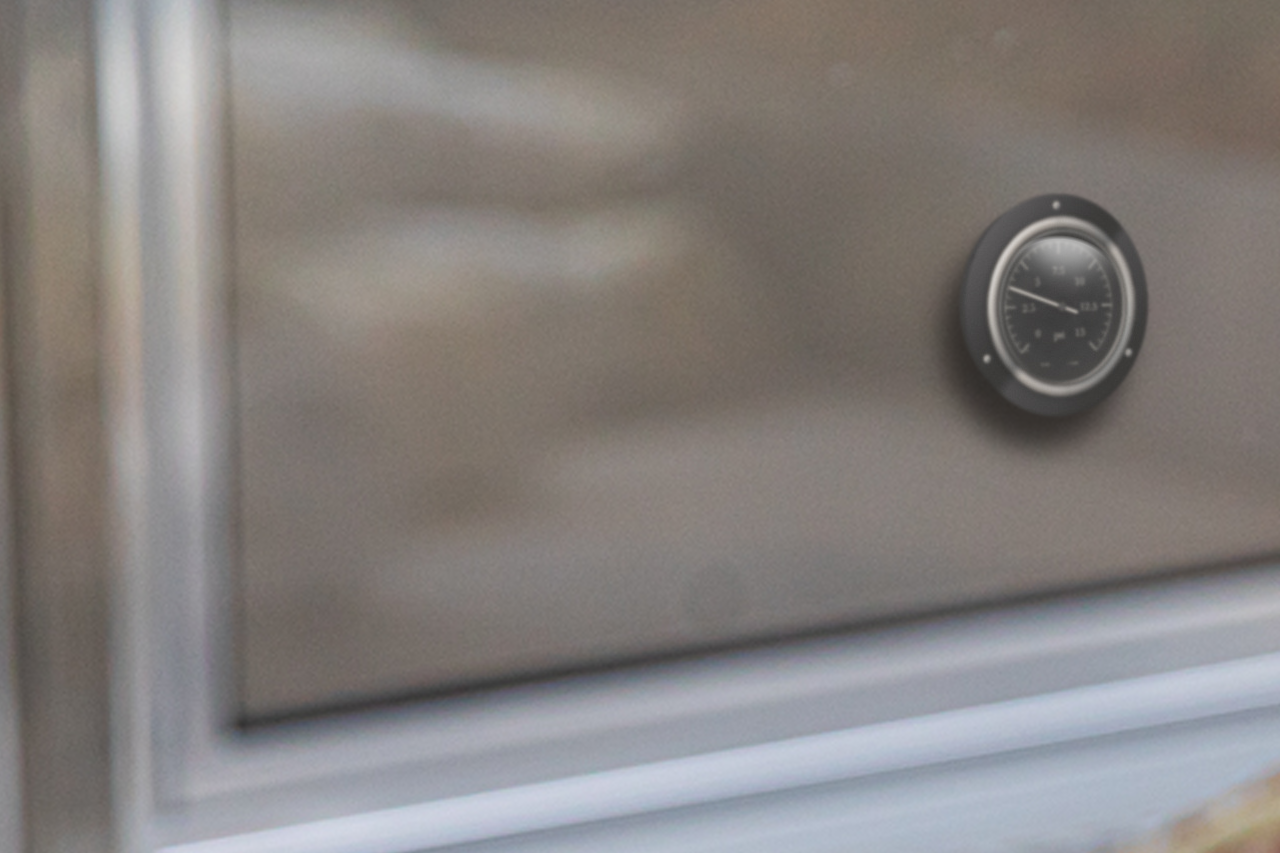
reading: 3.5psi
